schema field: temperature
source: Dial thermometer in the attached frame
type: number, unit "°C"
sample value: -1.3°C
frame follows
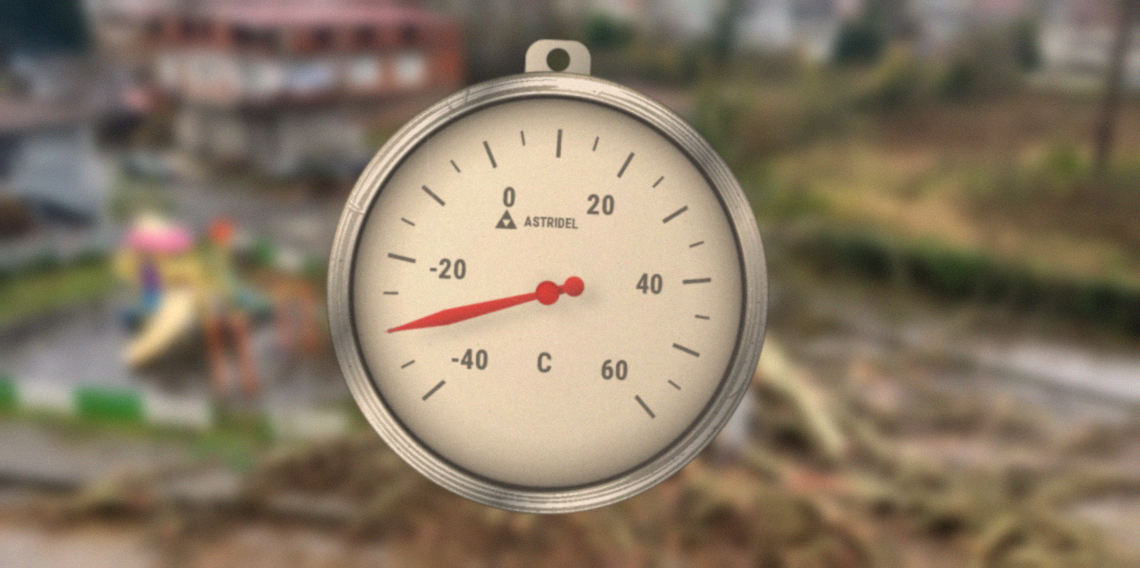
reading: -30°C
